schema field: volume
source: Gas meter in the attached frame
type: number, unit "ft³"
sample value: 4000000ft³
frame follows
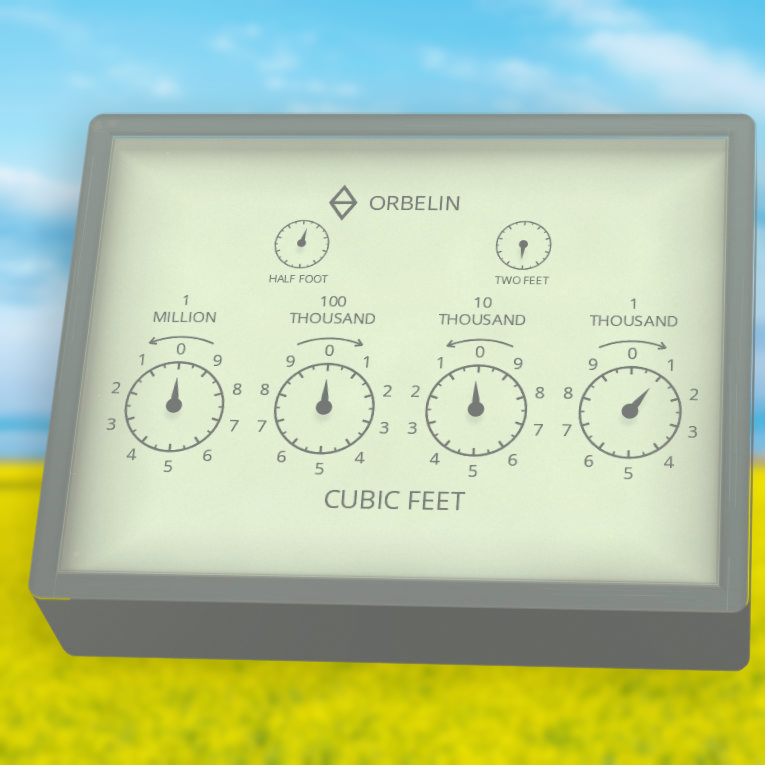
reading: 100ft³
